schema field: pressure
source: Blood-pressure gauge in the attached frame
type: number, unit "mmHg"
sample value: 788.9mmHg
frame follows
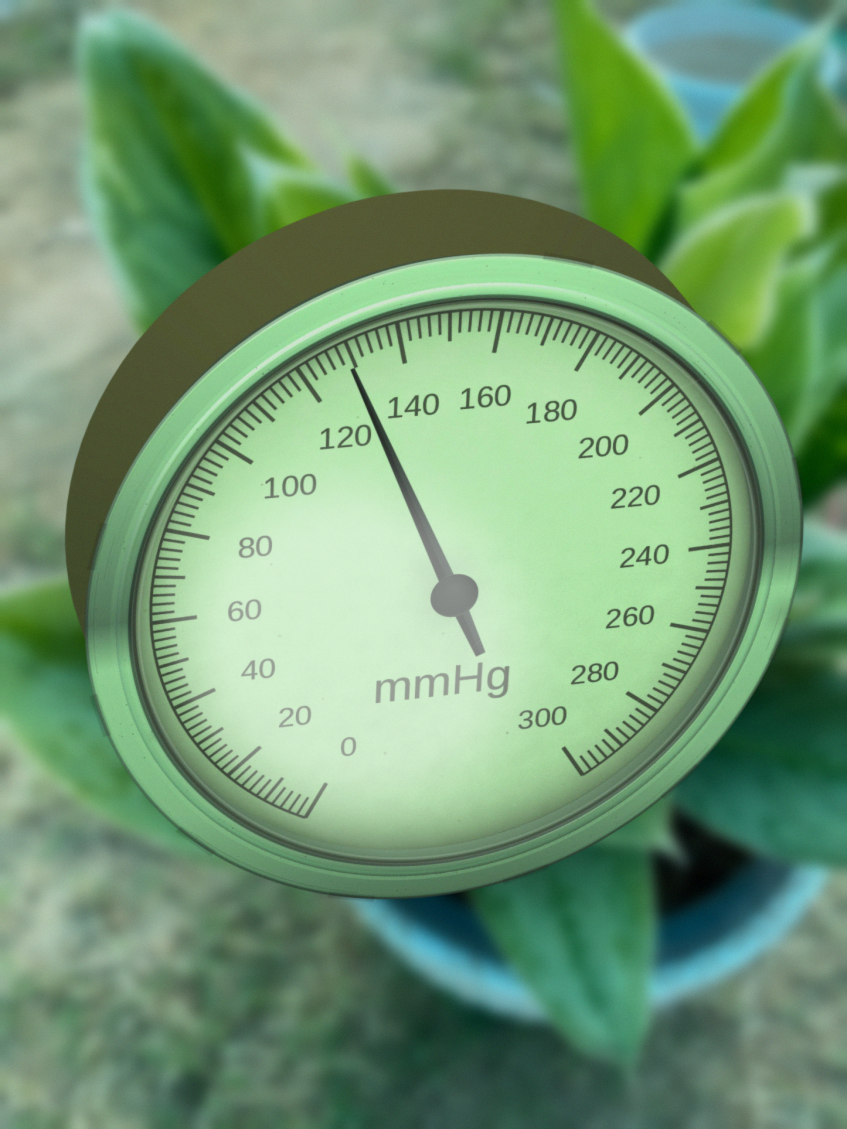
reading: 129mmHg
